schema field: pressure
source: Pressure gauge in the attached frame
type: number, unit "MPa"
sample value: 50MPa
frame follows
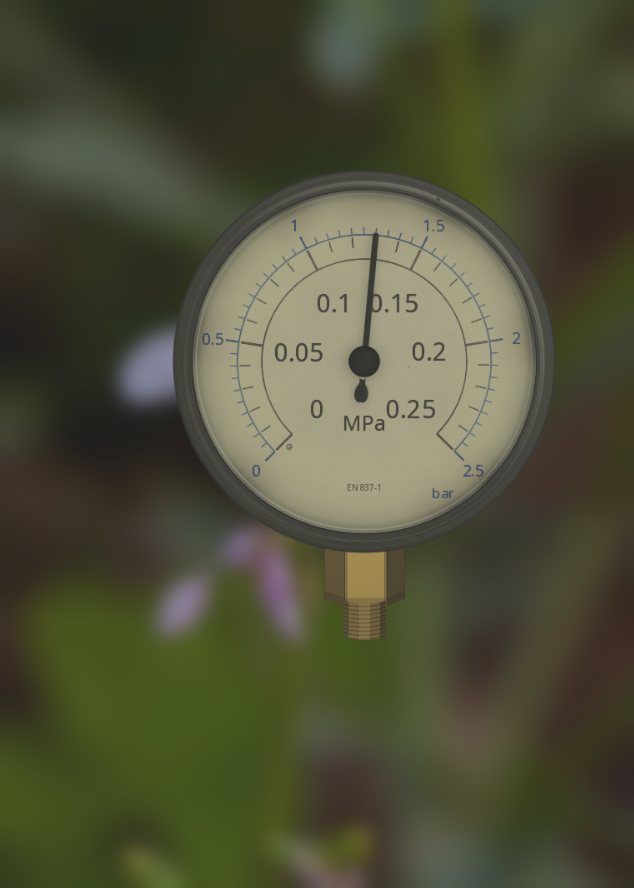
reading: 0.13MPa
